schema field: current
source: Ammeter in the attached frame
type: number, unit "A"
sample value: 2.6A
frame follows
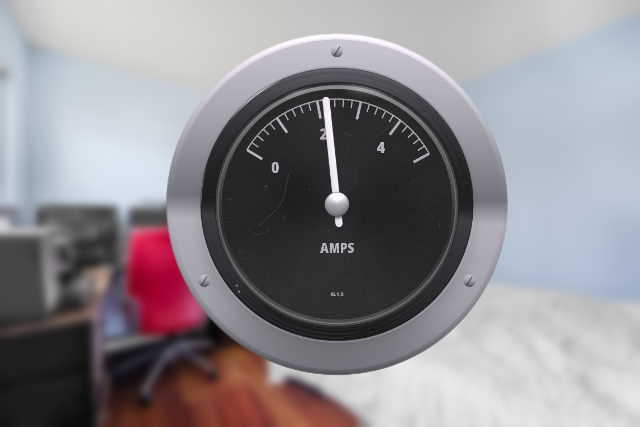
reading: 2.2A
